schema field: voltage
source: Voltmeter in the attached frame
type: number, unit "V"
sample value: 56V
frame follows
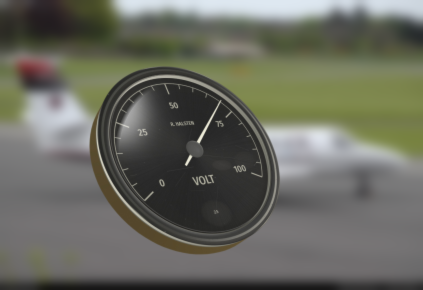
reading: 70V
